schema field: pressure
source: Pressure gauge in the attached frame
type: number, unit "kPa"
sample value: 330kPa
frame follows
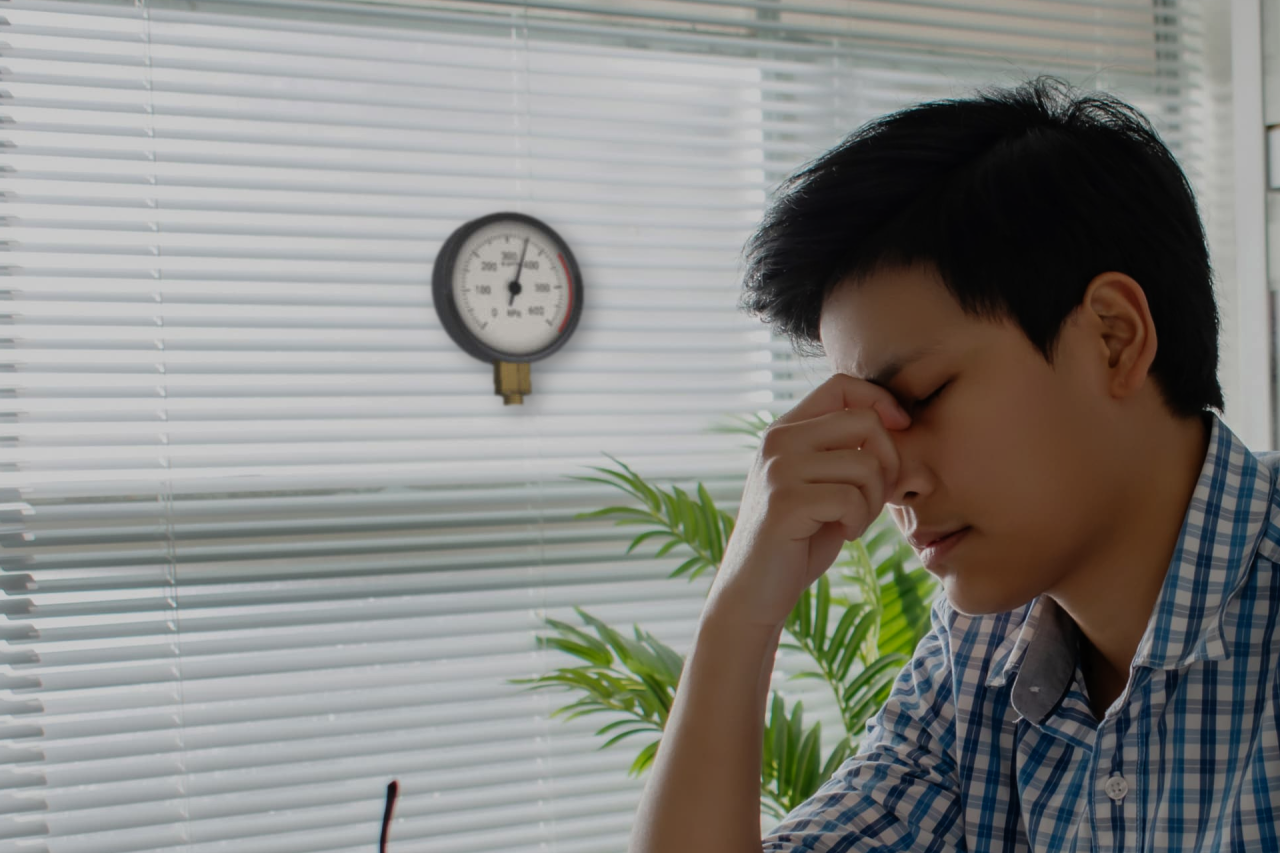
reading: 350kPa
